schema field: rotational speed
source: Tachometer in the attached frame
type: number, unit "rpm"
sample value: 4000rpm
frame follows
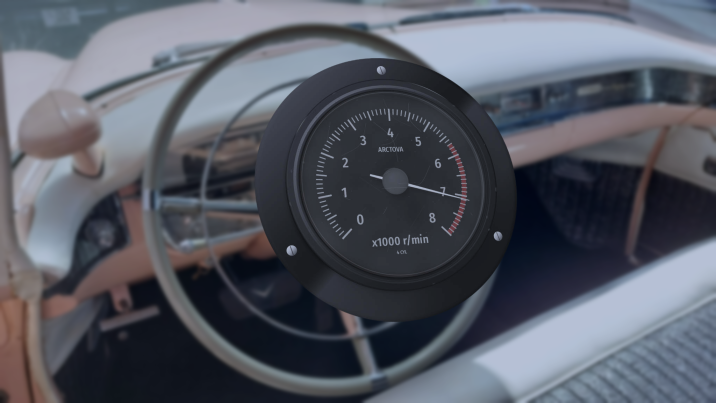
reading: 7100rpm
